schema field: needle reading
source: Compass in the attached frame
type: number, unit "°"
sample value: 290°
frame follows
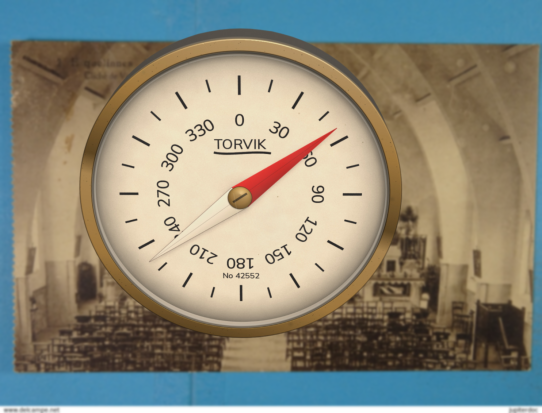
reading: 52.5°
